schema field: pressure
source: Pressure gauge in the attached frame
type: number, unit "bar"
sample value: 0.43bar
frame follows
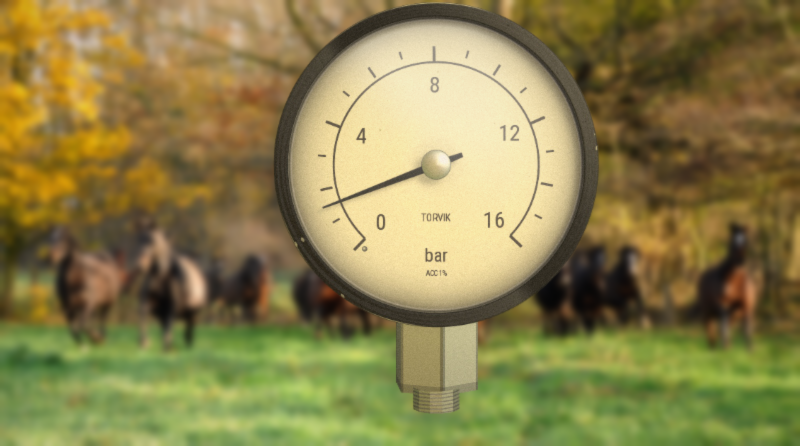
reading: 1.5bar
